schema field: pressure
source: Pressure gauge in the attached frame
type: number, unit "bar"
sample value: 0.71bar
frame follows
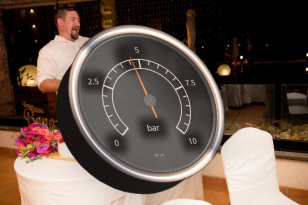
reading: 4.5bar
